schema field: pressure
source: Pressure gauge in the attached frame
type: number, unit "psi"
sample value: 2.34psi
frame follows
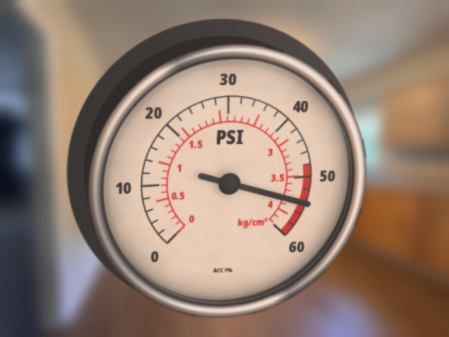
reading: 54psi
